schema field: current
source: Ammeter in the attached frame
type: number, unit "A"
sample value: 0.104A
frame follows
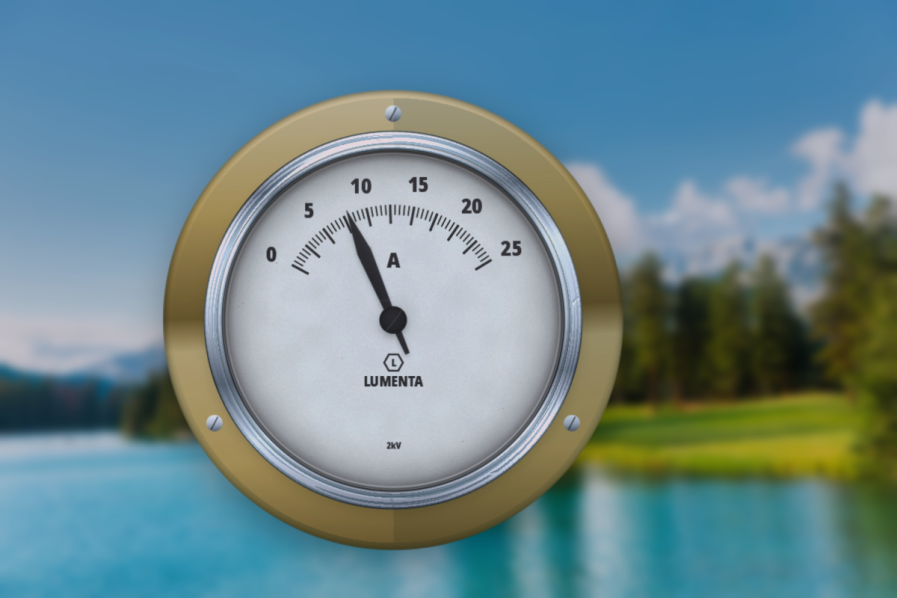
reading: 8A
